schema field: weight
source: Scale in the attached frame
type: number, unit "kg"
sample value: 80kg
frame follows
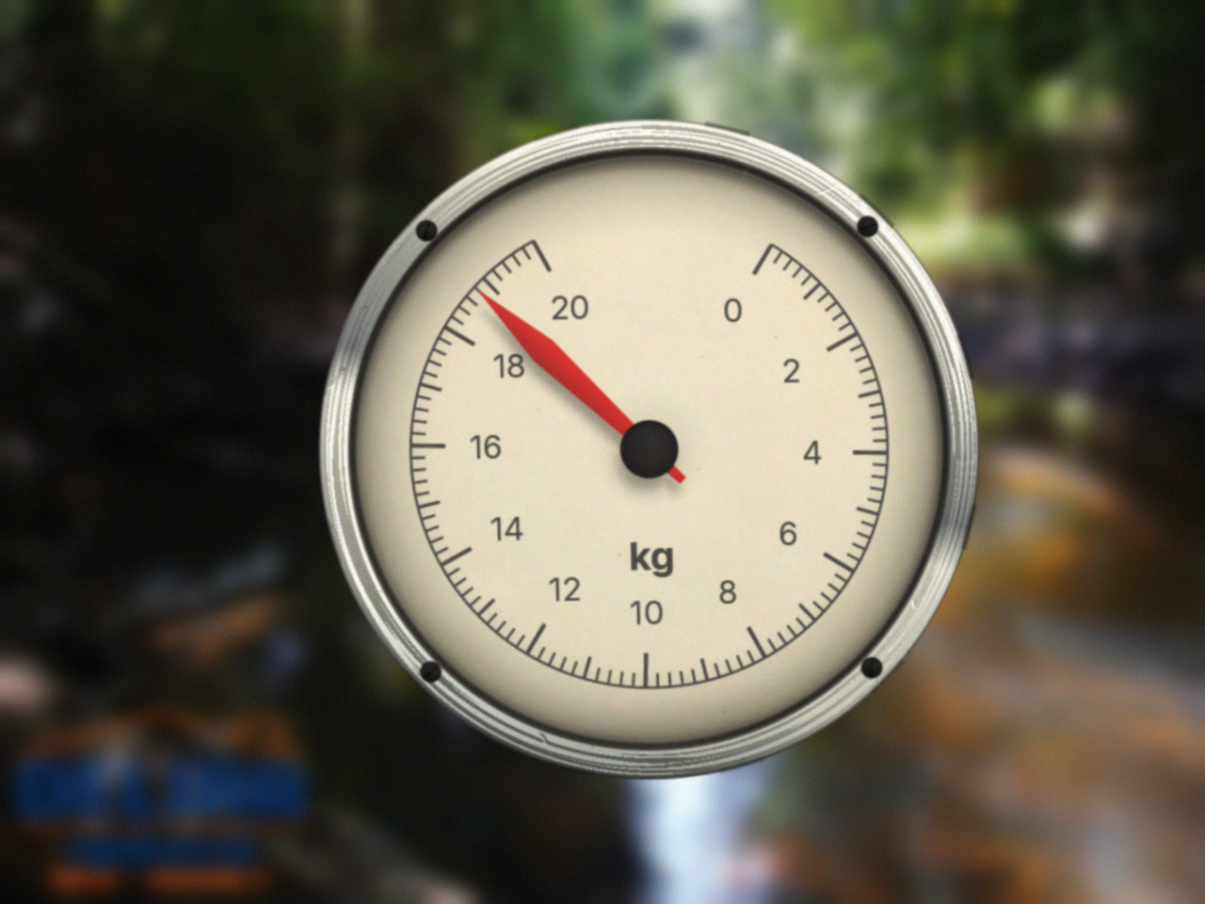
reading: 18.8kg
